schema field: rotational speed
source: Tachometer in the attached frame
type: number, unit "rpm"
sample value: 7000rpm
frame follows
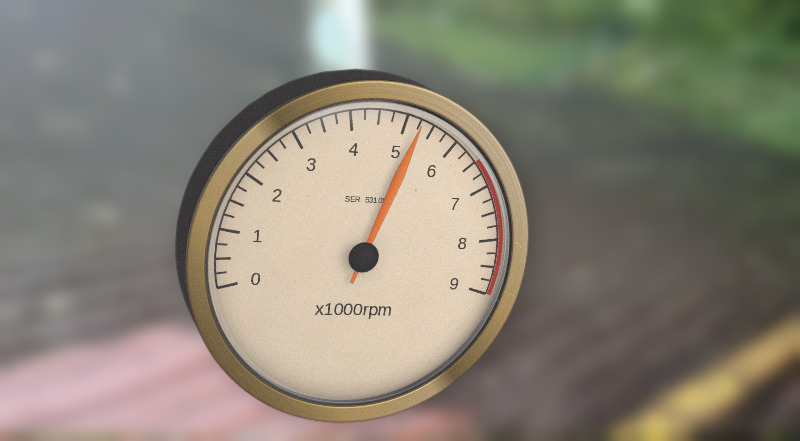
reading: 5250rpm
